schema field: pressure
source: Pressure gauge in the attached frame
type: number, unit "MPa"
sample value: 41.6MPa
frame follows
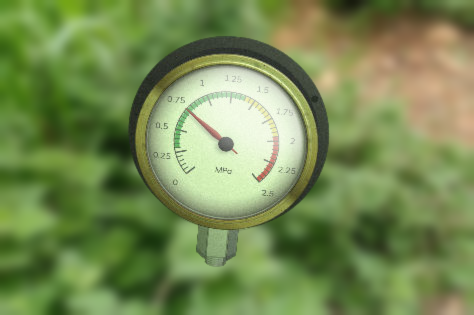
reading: 0.75MPa
